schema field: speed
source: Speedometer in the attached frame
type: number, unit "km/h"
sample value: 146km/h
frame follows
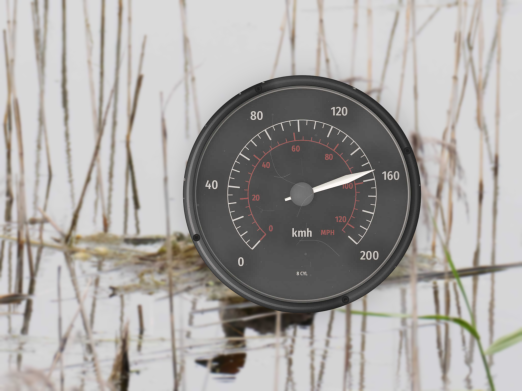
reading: 155km/h
